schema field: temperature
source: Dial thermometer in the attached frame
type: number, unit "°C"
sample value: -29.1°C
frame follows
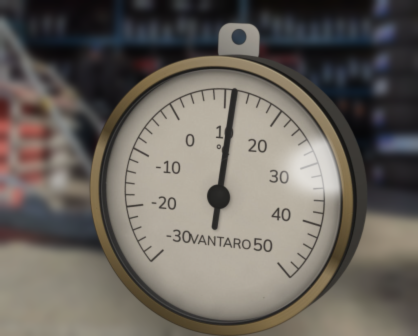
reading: 12°C
